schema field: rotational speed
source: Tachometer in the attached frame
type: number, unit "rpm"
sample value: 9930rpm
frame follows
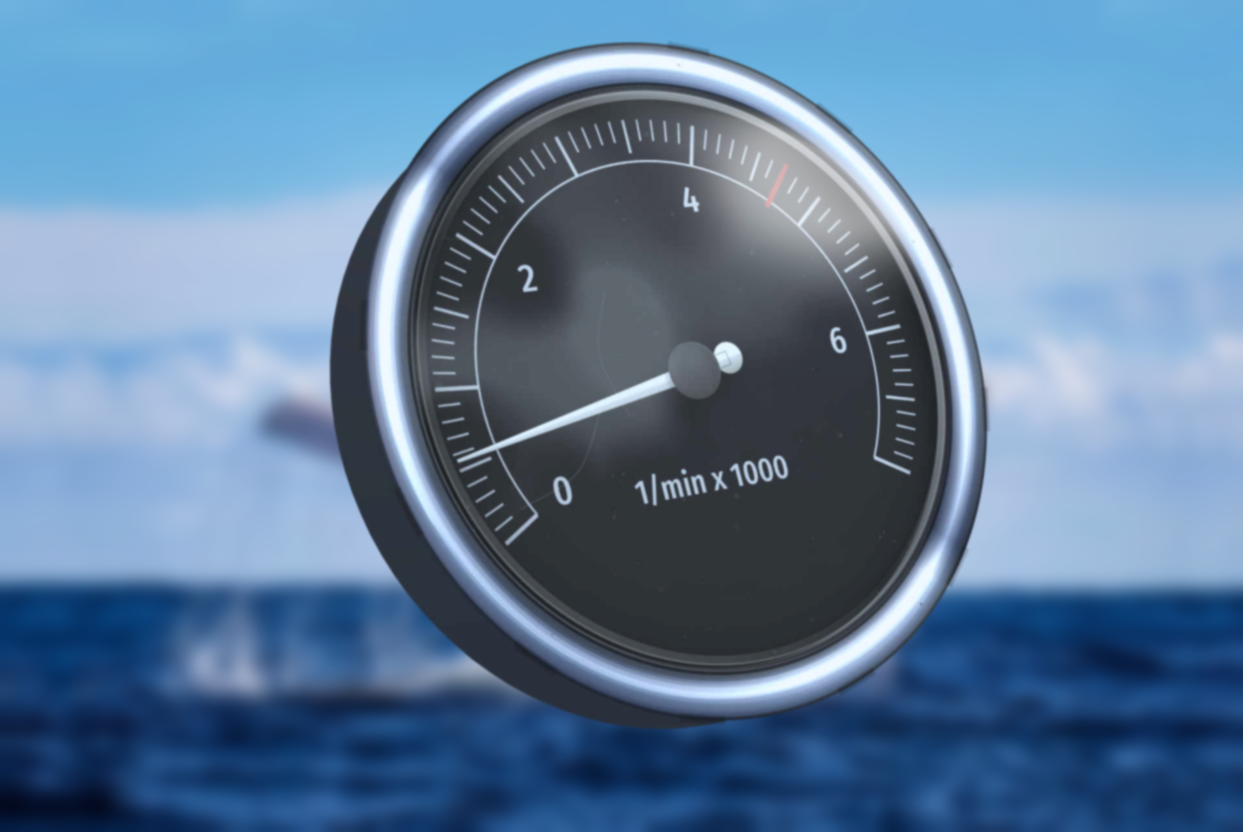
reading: 550rpm
